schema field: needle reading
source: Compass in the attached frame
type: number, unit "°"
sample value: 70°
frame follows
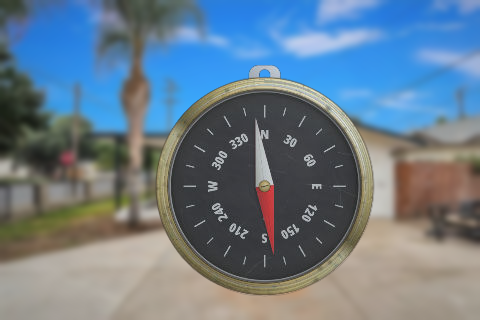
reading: 172.5°
